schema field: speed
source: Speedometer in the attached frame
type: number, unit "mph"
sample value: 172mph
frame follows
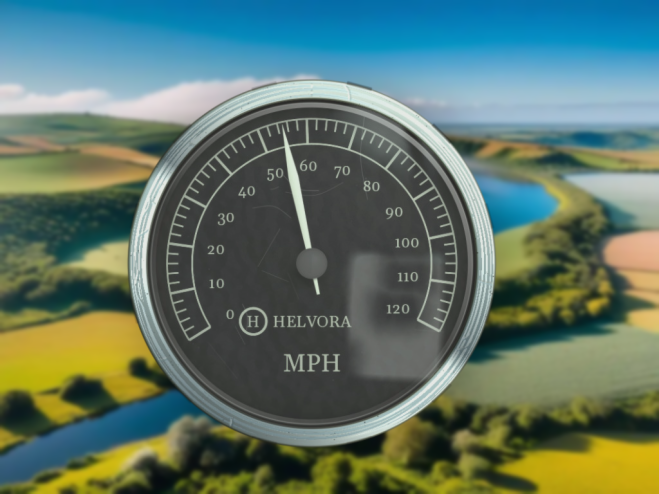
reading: 55mph
